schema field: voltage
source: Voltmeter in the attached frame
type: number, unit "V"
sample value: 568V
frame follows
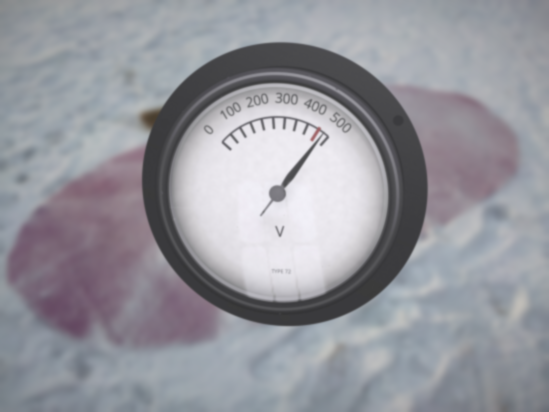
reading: 475V
